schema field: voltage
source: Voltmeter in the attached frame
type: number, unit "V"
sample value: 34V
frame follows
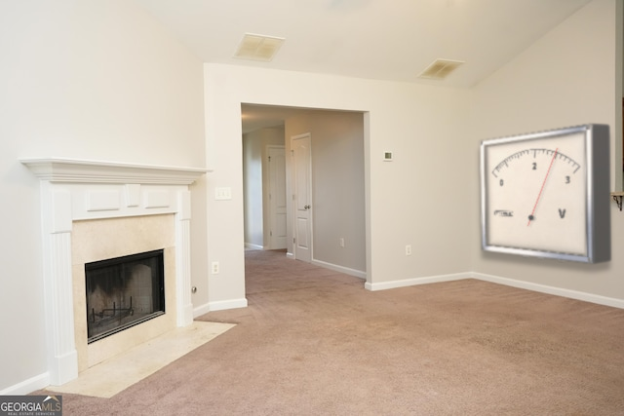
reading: 2.5V
